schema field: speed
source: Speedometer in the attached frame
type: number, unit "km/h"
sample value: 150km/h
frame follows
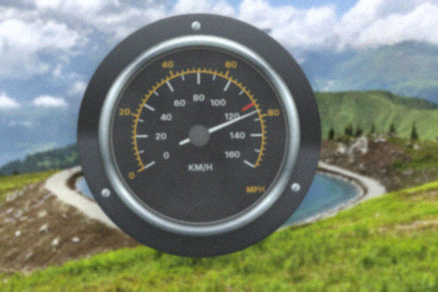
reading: 125km/h
